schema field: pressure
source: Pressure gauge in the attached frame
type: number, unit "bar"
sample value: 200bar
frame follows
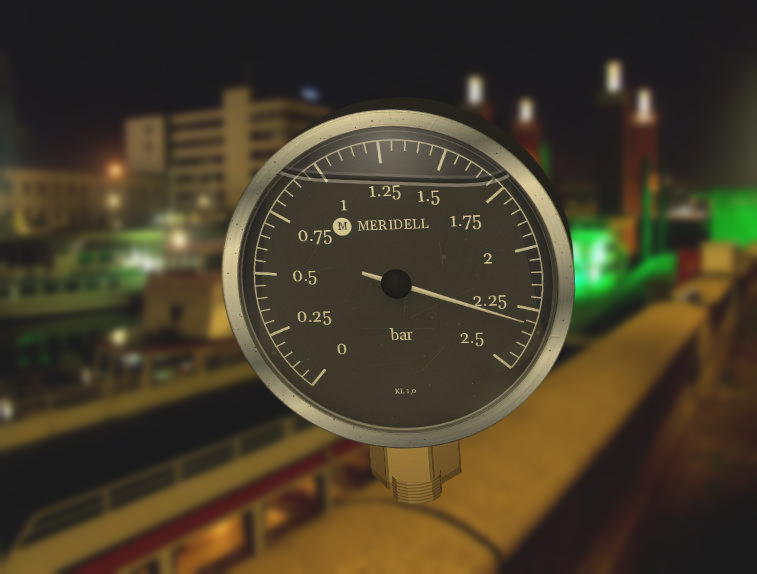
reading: 2.3bar
